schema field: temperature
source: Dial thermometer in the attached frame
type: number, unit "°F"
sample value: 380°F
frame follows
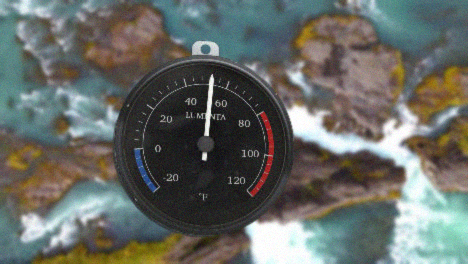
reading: 52°F
